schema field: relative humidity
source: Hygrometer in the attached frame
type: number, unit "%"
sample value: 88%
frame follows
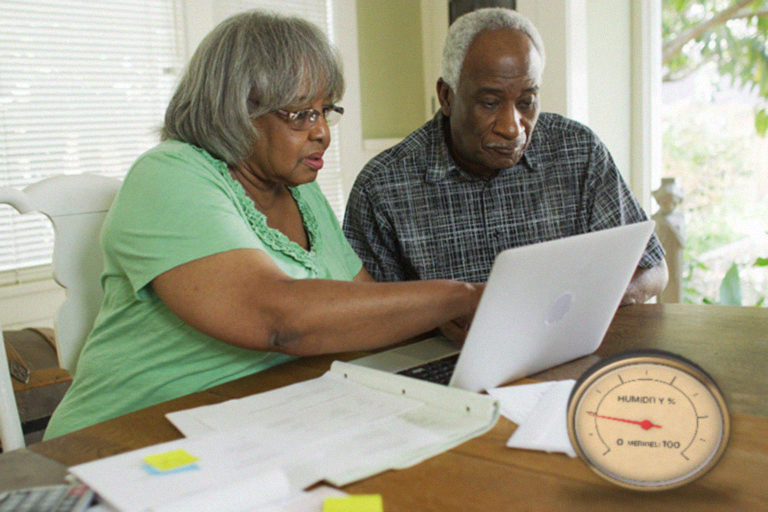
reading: 20%
